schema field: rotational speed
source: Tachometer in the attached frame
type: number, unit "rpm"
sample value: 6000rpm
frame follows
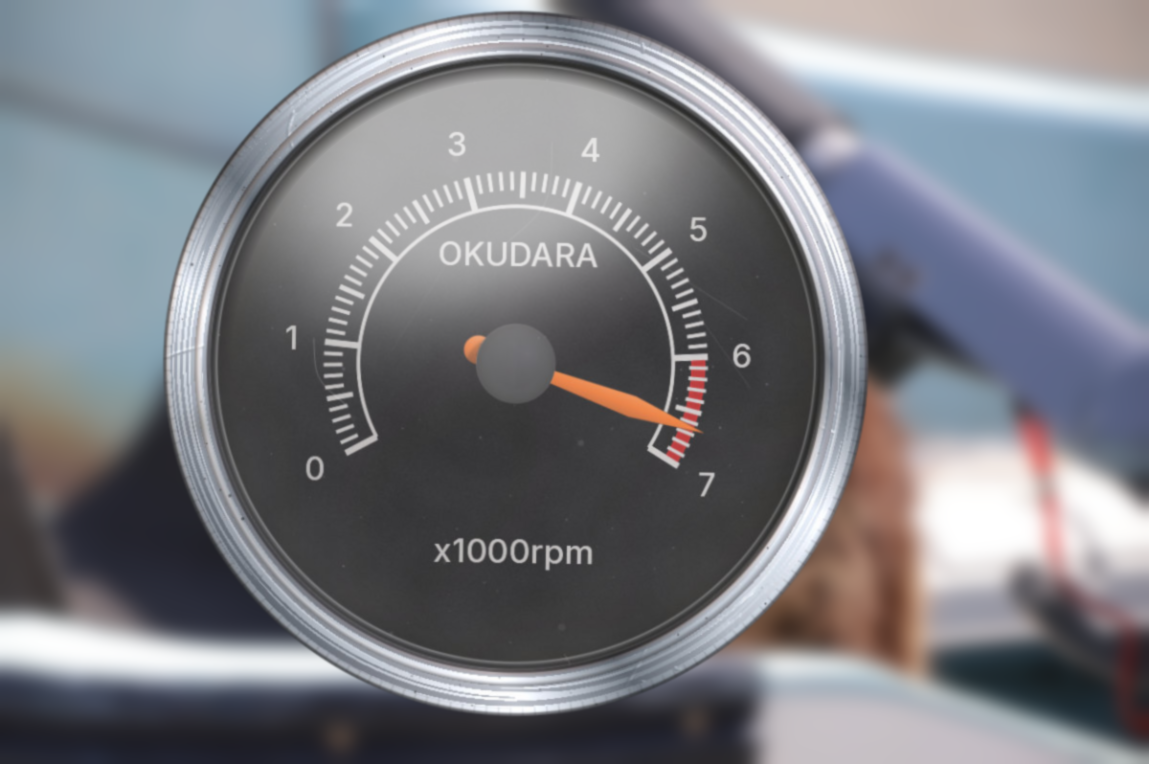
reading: 6650rpm
